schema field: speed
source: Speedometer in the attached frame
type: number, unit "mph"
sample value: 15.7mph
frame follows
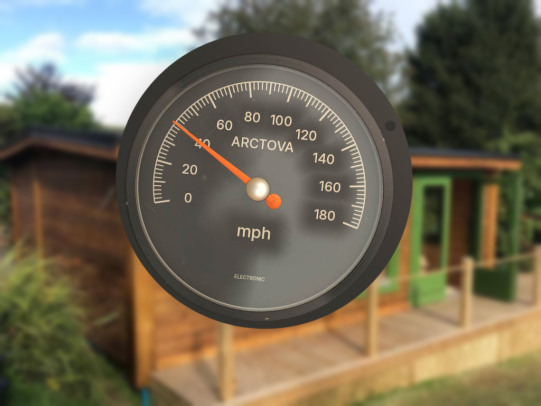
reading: 40mph
